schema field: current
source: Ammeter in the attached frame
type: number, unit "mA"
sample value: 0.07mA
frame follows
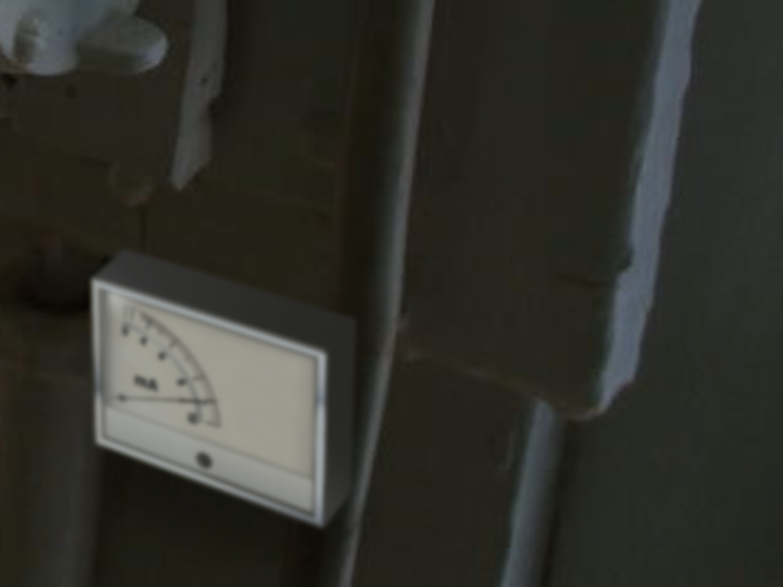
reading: 9mA
